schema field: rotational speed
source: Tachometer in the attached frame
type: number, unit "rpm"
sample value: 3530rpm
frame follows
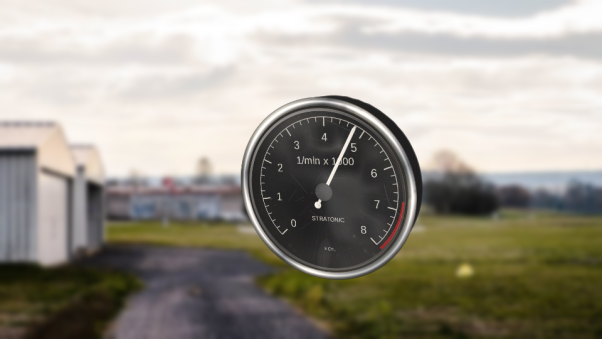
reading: 4800rpm
